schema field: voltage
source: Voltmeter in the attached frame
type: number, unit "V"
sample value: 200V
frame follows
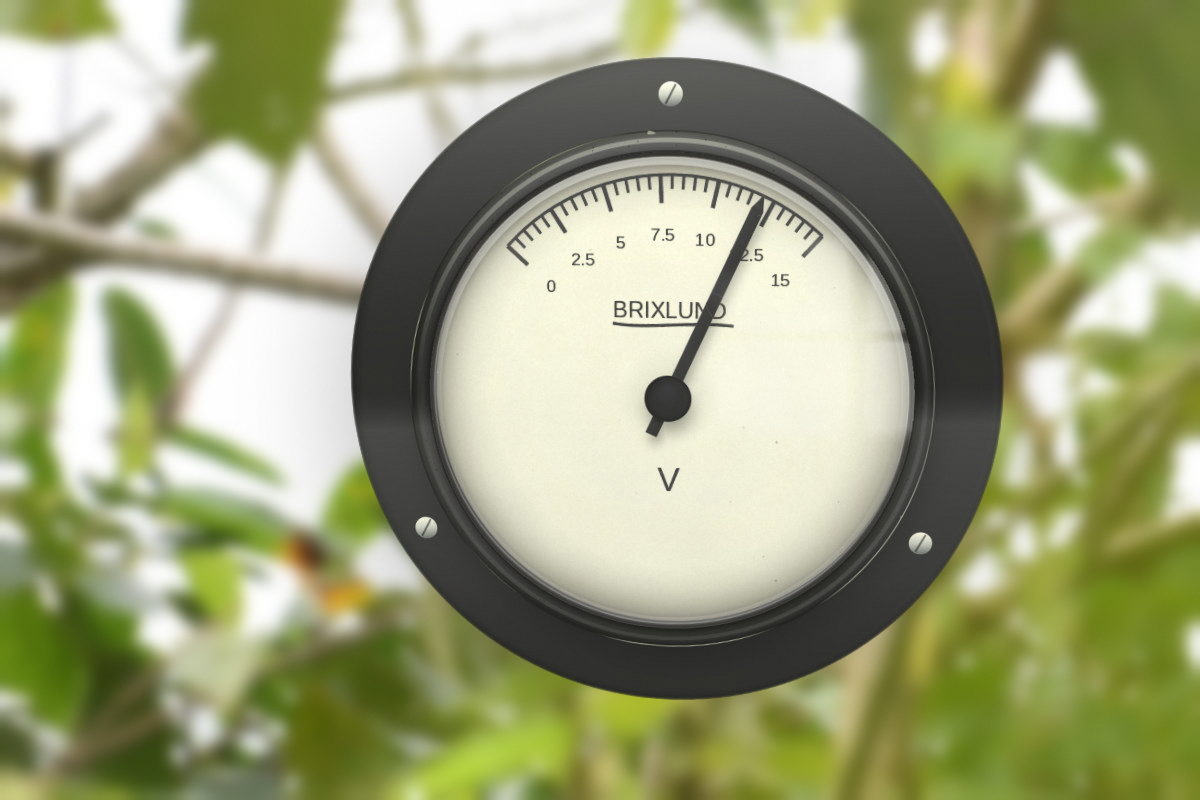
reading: 12V
